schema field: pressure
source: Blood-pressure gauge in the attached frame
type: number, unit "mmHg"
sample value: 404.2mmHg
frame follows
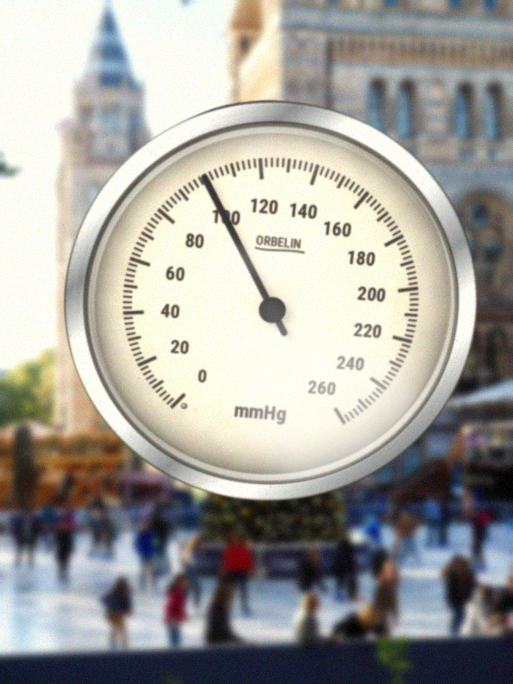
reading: 100mmHg
